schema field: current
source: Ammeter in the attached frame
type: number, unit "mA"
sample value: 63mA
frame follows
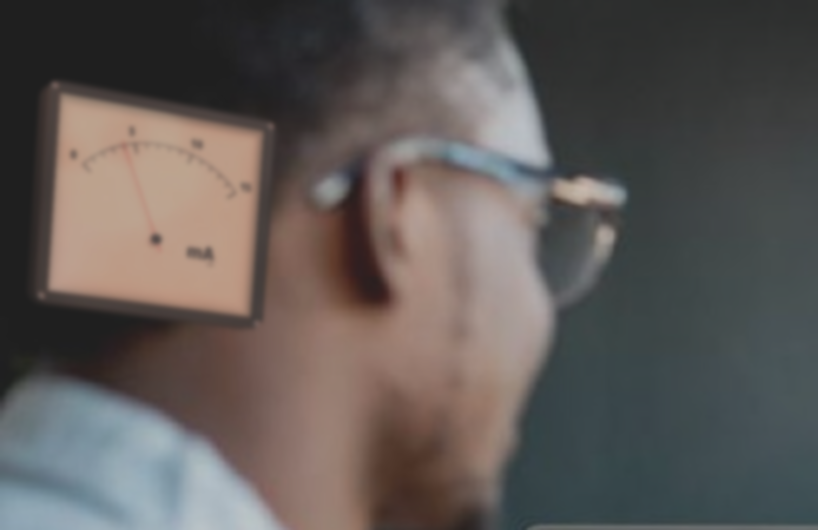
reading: 4mA
